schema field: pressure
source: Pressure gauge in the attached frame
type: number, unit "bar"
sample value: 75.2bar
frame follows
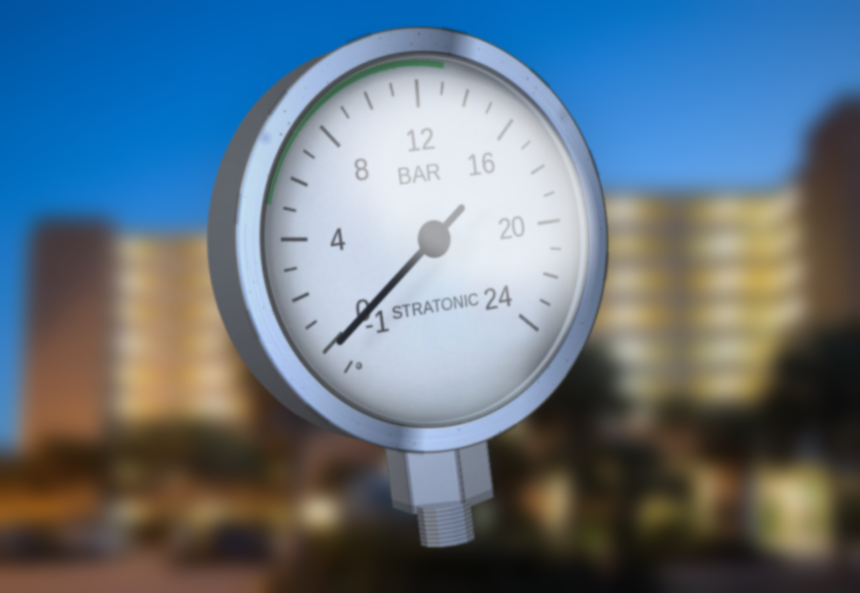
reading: 0bar
